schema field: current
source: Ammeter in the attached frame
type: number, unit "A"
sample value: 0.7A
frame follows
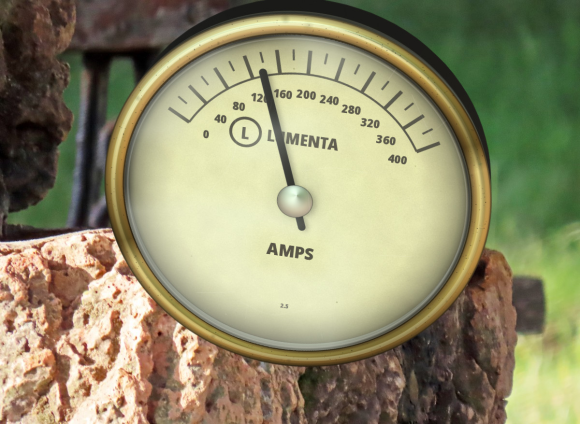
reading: 140A
